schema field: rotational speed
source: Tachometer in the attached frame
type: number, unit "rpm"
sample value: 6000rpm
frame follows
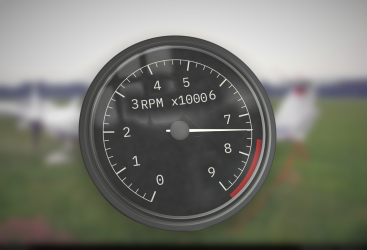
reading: 7400rpm
